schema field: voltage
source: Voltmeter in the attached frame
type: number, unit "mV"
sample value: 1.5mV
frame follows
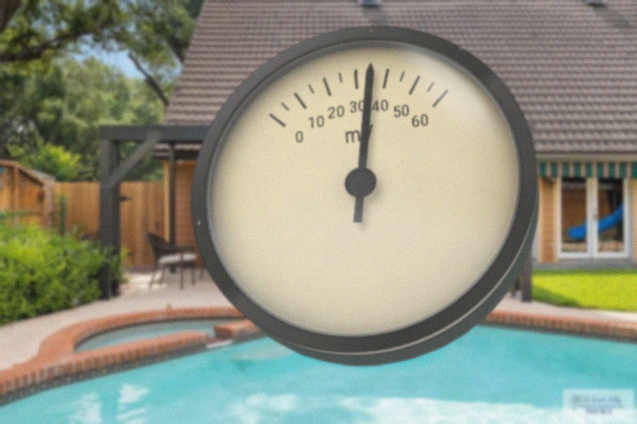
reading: 35mV
